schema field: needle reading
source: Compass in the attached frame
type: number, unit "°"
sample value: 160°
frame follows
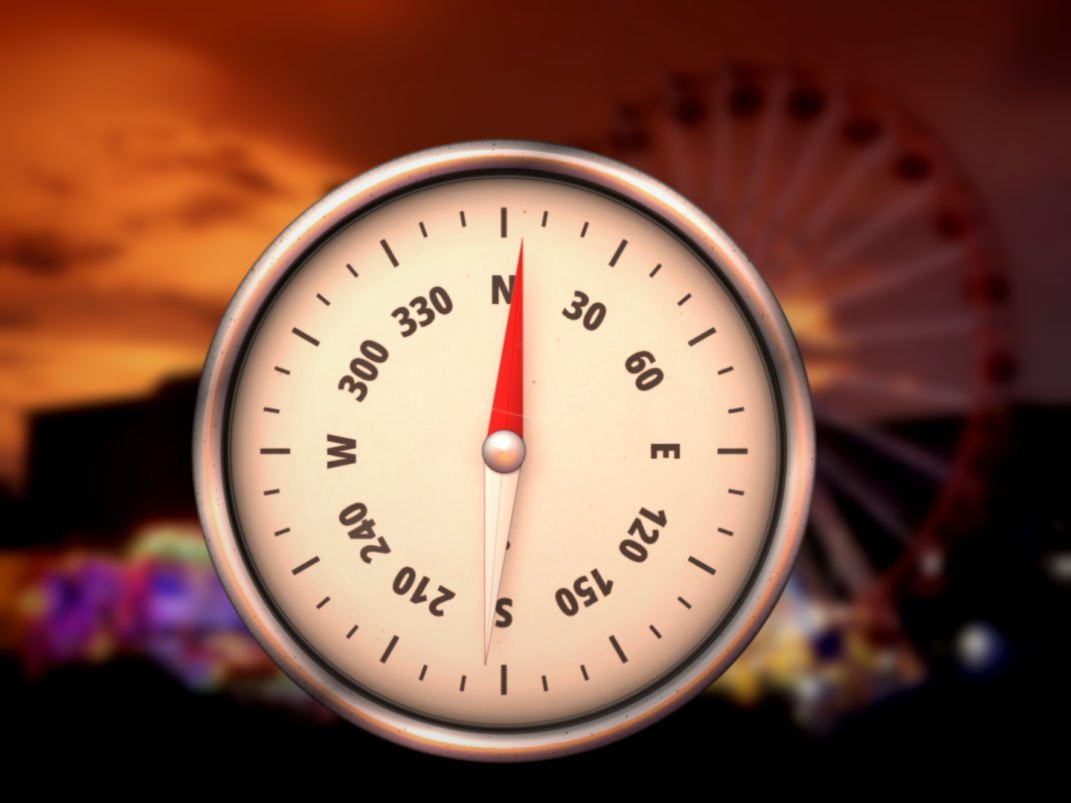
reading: 5°
